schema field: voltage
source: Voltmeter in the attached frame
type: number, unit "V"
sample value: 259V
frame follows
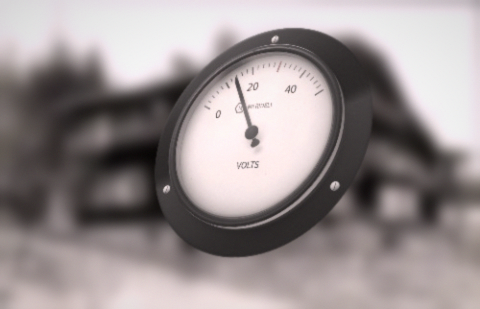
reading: 14V
